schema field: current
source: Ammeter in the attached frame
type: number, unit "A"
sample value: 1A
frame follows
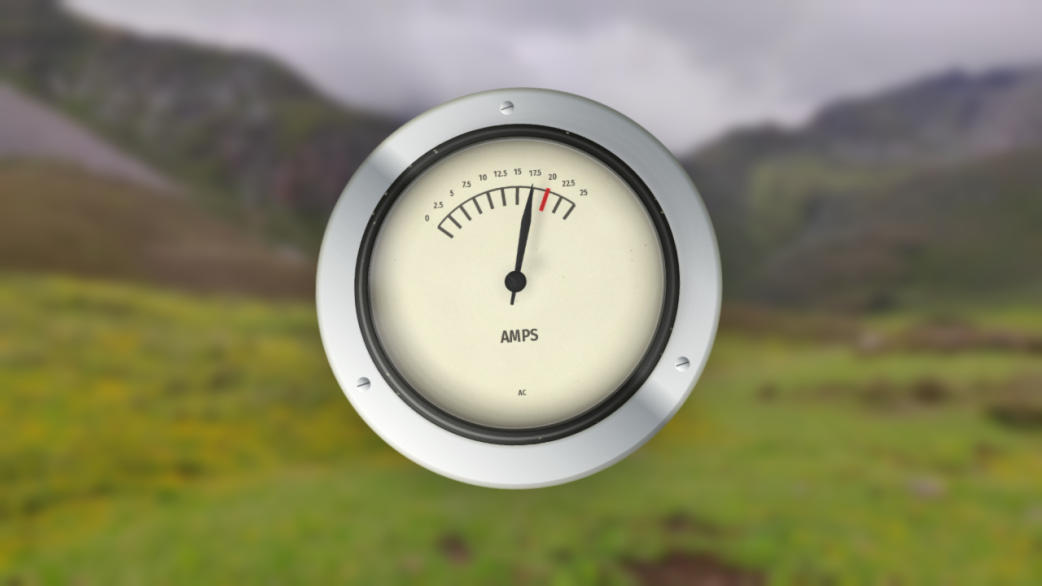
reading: 17.5A
